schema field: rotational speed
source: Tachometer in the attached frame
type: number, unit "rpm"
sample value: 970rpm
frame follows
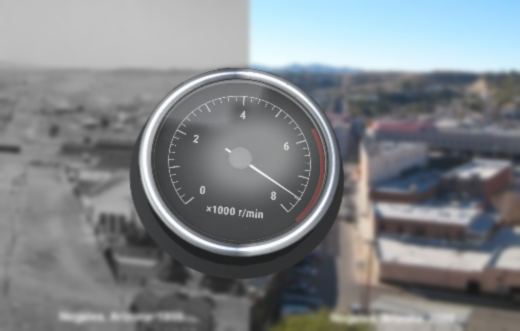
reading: 7600rpm
